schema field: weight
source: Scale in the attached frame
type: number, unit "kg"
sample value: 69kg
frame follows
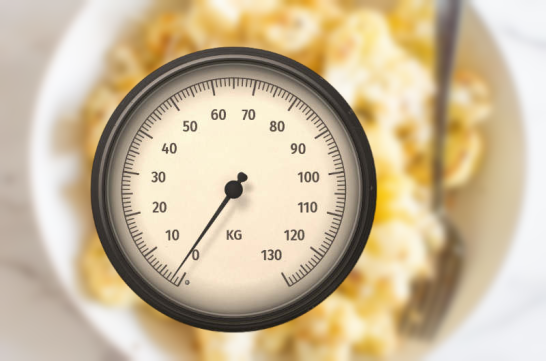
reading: 2kg
